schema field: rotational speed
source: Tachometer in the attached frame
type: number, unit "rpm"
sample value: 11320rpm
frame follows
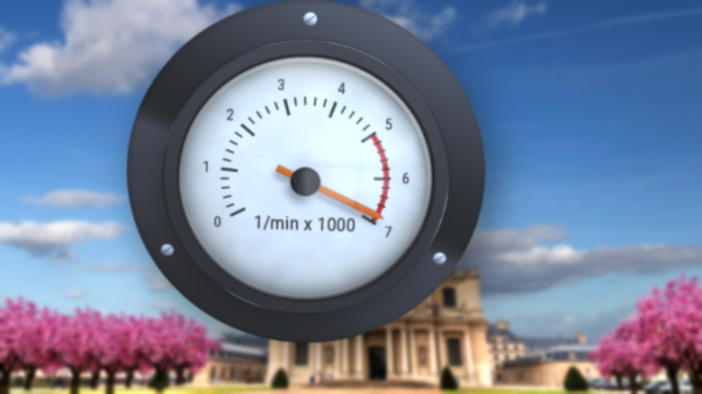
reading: 6800rpm
